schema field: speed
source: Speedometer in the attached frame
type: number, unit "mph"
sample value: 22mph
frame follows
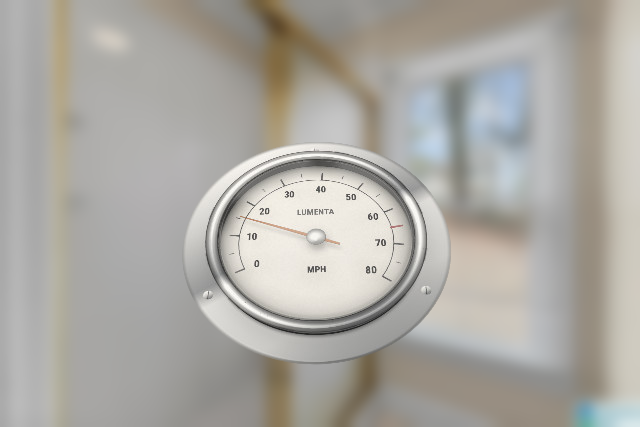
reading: 15mph
